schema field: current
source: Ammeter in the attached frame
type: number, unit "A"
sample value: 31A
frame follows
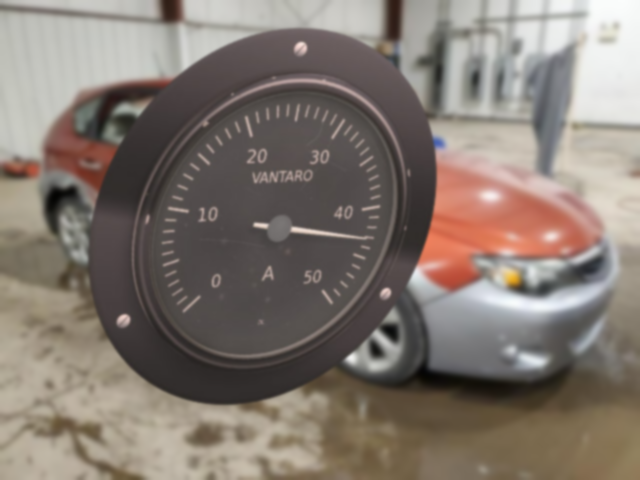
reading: 43A
